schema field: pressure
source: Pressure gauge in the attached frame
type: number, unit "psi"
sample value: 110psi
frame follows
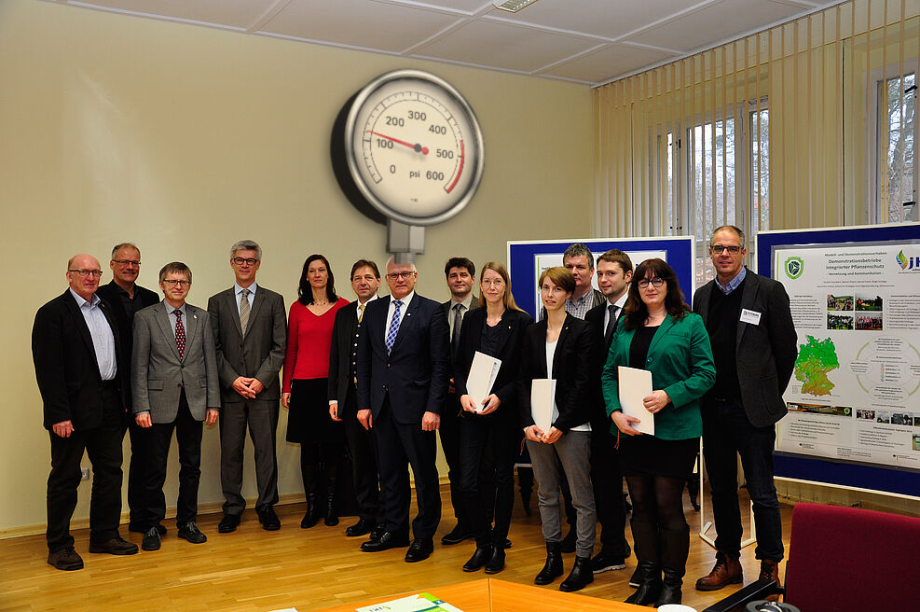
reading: 120psi
